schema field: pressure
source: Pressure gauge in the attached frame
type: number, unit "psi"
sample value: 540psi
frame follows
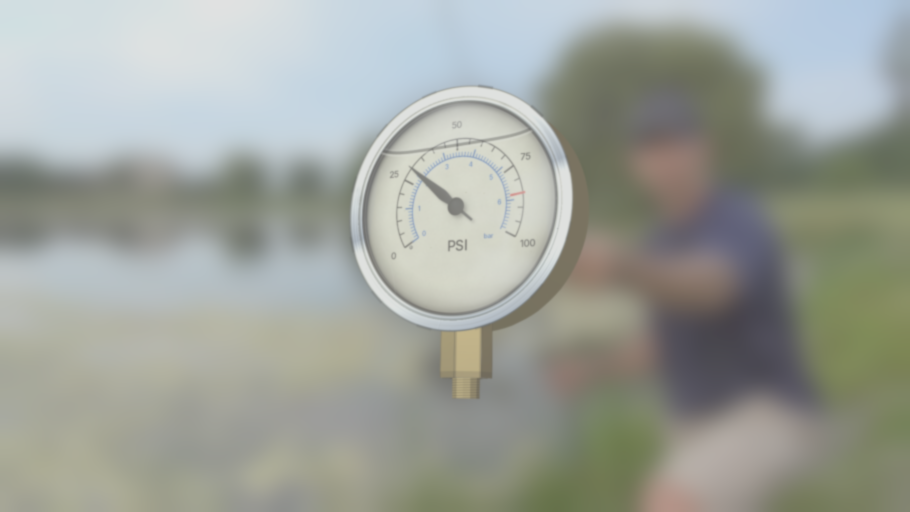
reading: 30psi
